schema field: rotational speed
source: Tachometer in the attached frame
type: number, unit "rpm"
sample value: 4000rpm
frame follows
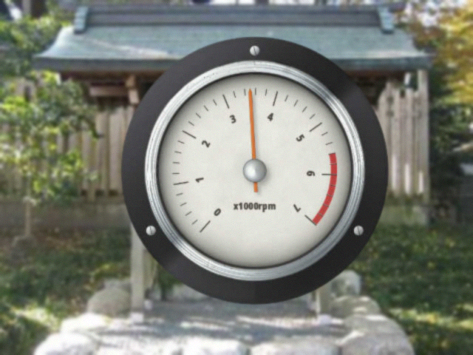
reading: 3500rpm
